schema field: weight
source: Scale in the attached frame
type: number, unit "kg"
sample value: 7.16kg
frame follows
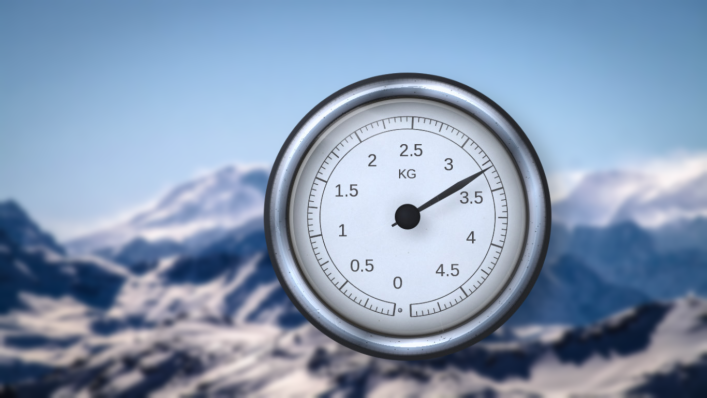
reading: 3.3kg
